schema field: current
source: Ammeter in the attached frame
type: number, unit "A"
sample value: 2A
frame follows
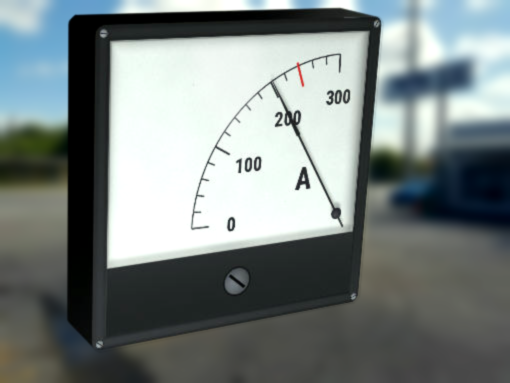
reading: 200A
